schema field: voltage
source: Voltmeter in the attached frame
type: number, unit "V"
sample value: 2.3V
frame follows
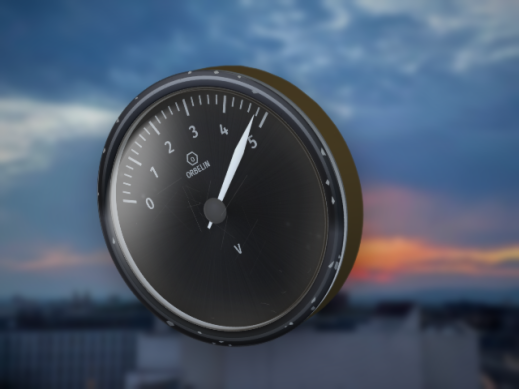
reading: 4.8V
